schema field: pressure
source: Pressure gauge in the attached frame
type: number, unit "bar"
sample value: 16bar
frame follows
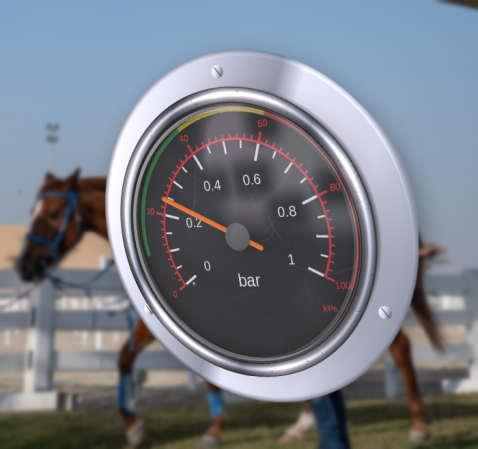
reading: 0.25bar
